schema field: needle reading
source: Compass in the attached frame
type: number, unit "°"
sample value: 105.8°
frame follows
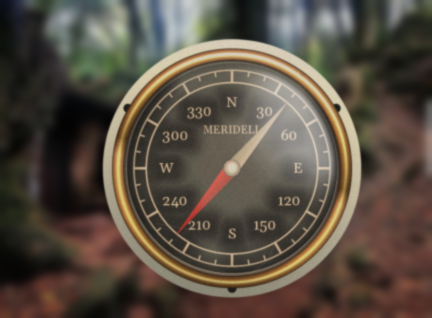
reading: 220°
